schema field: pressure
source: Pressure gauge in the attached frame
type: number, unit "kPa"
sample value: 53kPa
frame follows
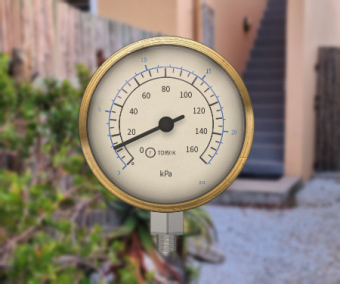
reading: 12.5kPa
